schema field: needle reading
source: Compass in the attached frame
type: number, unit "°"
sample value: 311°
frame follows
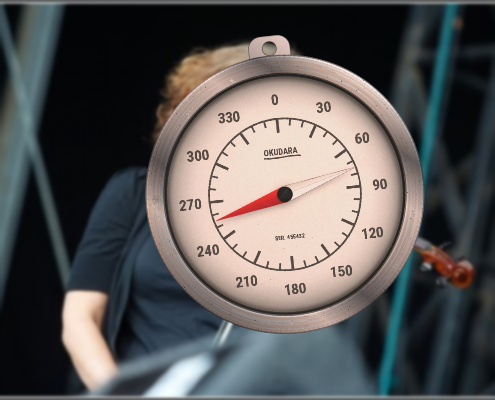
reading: 255°
